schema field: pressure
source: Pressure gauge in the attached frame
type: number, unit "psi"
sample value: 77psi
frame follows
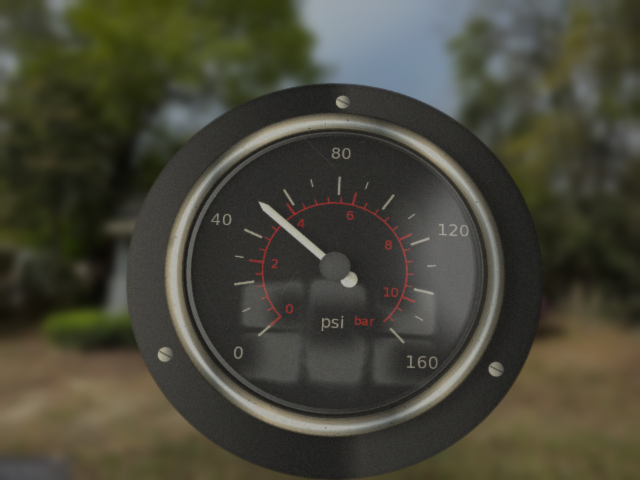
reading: 50psi
